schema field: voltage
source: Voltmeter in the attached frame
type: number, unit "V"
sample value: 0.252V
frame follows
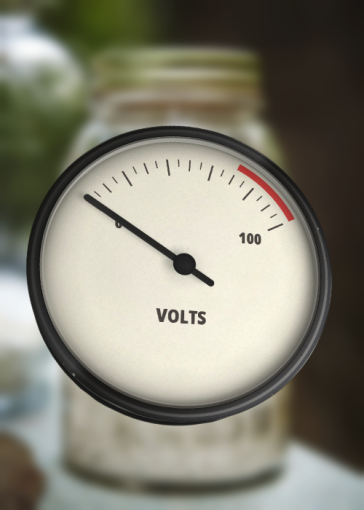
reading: 0V
